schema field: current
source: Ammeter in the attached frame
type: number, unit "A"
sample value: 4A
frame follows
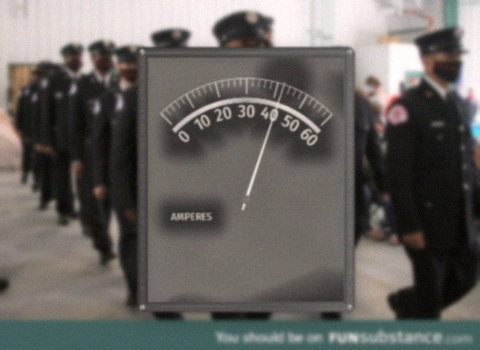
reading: 42A
